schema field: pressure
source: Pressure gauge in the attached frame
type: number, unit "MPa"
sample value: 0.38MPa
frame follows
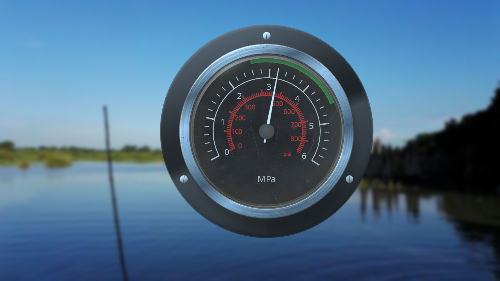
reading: 3.2MPa
